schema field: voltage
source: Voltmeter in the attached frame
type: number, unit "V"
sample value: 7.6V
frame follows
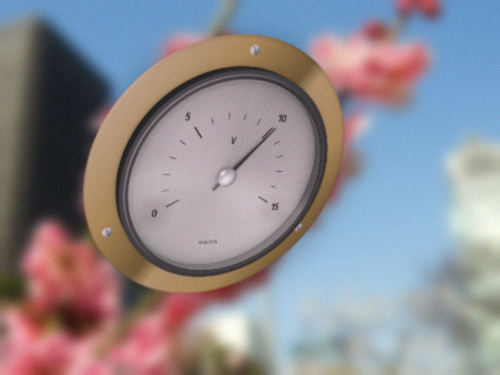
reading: 10V
